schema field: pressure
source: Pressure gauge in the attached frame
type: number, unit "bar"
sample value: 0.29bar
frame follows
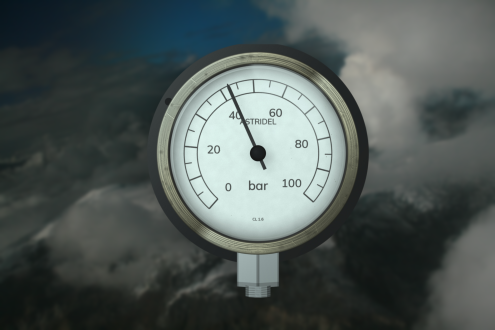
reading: 42.5bar
